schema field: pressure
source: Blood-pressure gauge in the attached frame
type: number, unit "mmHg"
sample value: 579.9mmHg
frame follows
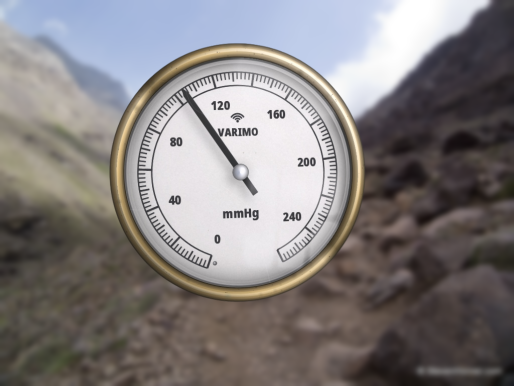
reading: 104mmHg
